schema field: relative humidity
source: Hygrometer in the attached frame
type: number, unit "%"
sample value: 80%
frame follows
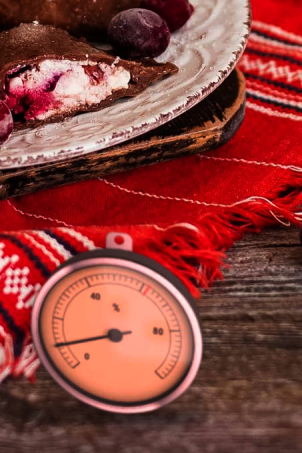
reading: 10%
